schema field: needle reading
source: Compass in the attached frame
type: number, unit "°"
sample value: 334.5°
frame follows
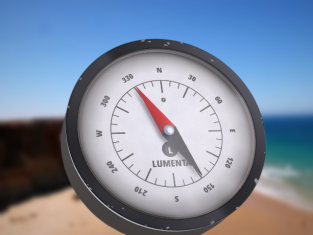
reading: 330°
